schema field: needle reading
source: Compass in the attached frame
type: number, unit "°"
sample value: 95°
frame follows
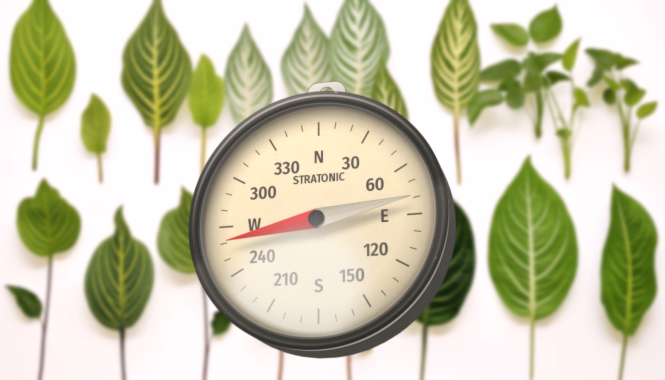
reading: 260°
